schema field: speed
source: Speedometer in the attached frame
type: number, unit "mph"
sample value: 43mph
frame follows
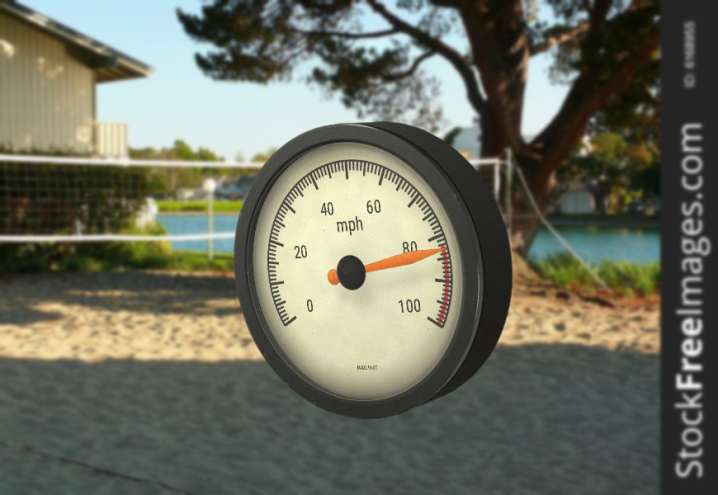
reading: 83mph
